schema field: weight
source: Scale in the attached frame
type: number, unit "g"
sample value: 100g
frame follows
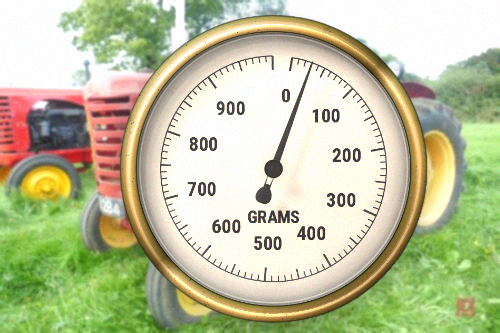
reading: 30g
